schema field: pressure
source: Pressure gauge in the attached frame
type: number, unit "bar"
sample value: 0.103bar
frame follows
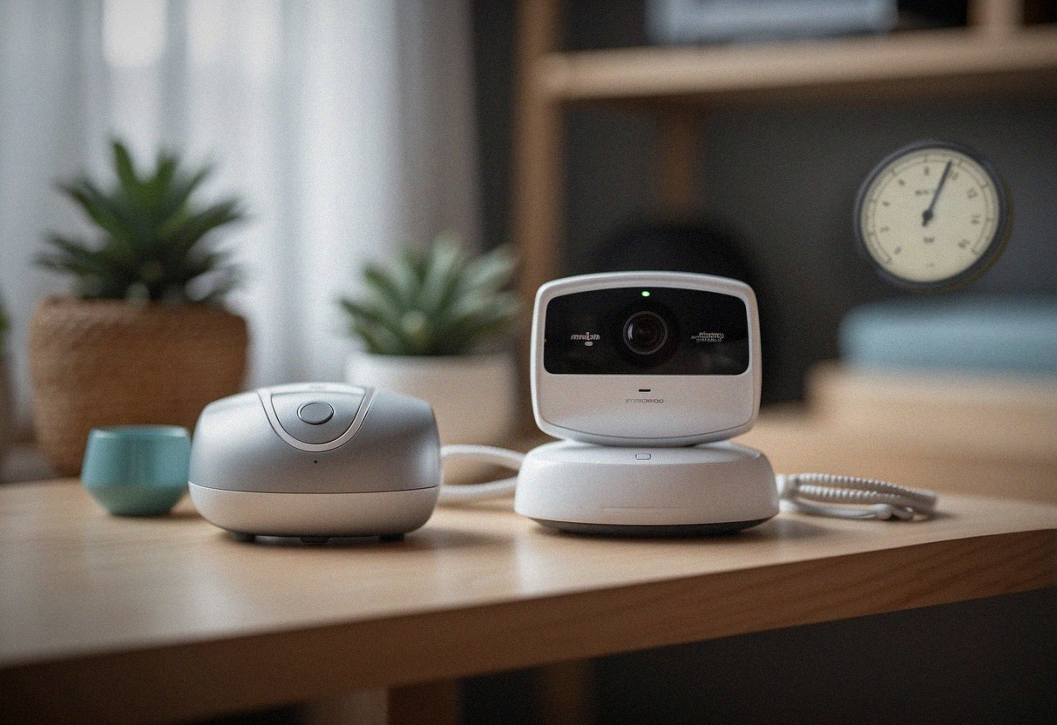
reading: 9.5bar
